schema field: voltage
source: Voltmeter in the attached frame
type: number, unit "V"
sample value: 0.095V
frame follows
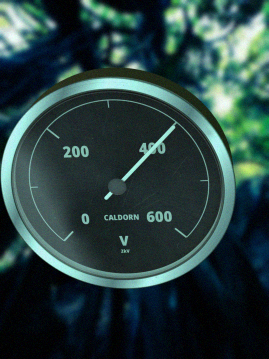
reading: 400V
